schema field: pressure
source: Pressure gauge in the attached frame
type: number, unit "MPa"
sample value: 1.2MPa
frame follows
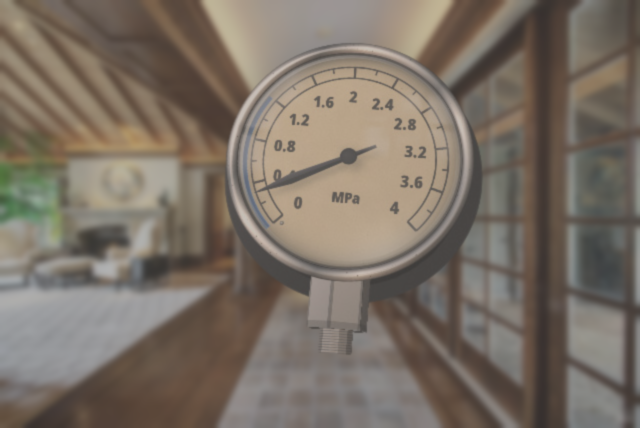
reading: 0.3MPa
